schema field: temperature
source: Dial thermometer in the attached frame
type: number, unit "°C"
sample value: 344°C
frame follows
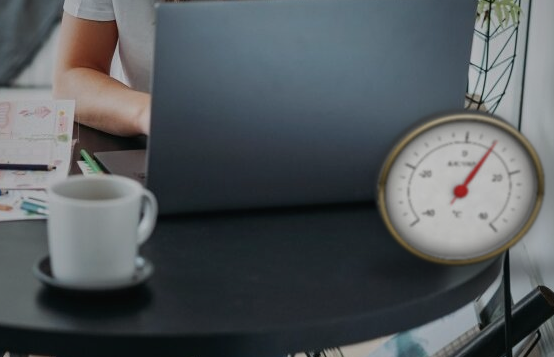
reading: 8°C
